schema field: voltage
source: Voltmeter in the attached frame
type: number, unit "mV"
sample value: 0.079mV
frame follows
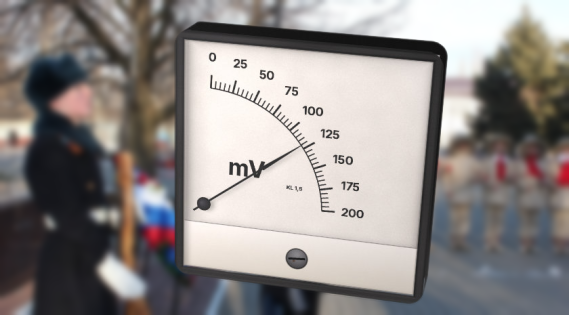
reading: 120mV
